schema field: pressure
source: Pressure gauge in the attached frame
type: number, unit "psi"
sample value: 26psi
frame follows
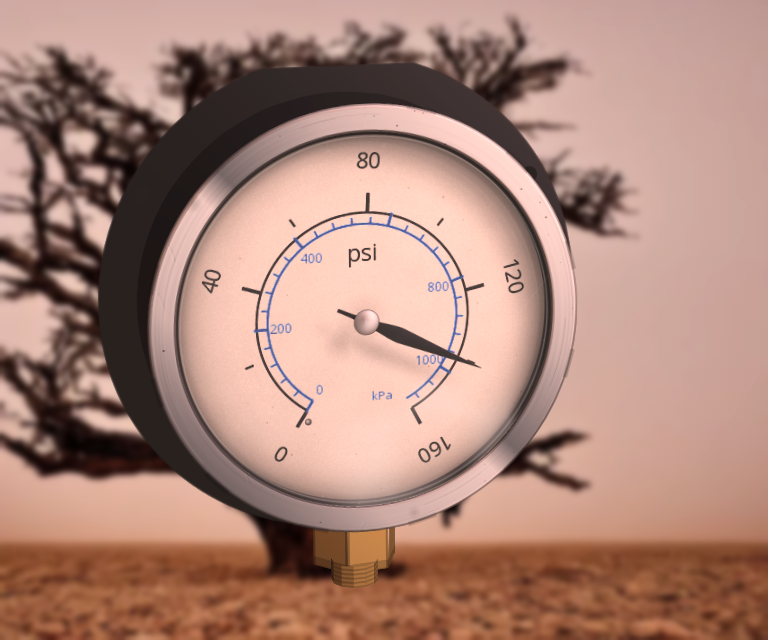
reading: 140psi
